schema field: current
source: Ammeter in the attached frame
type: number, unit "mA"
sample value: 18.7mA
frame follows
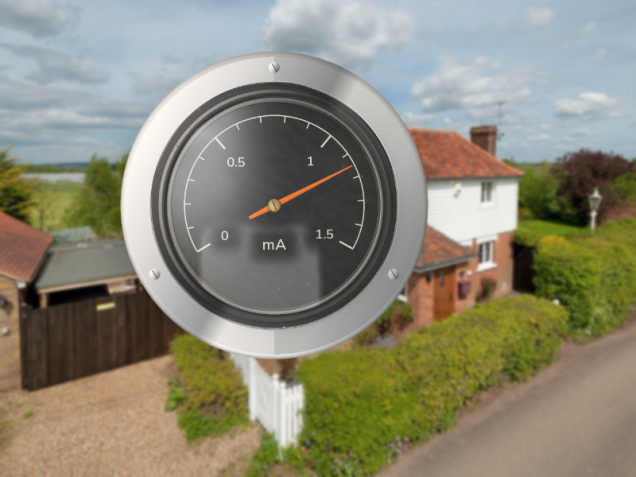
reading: 1.15mA
